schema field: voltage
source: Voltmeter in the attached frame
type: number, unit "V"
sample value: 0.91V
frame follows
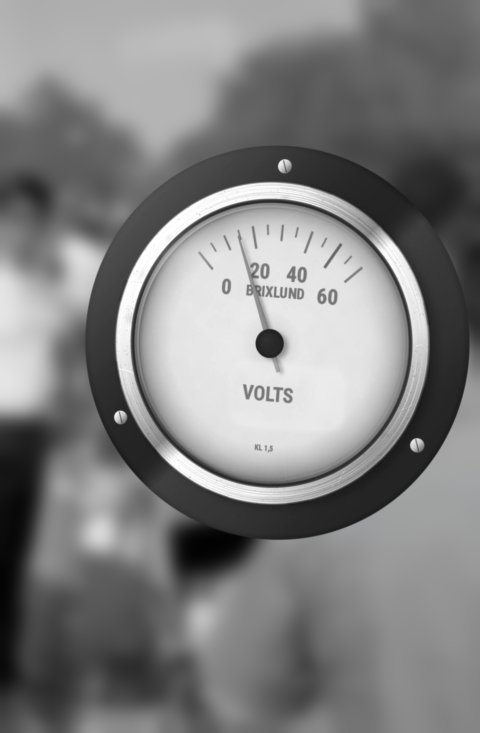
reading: 15V
